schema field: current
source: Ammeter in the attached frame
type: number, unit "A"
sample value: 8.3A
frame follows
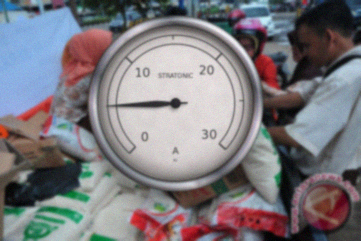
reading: 5A
